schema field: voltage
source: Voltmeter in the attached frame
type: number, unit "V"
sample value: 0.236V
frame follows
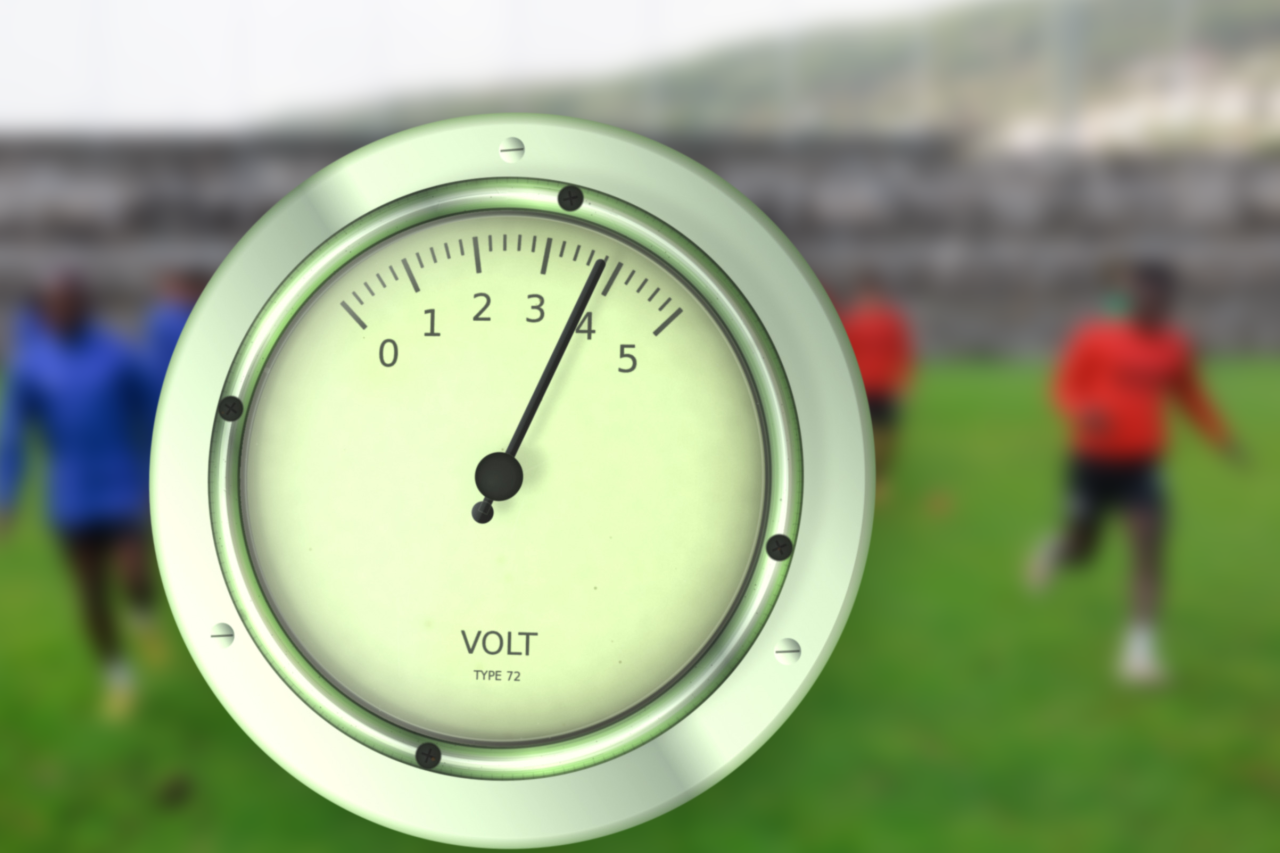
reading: 3.8V
